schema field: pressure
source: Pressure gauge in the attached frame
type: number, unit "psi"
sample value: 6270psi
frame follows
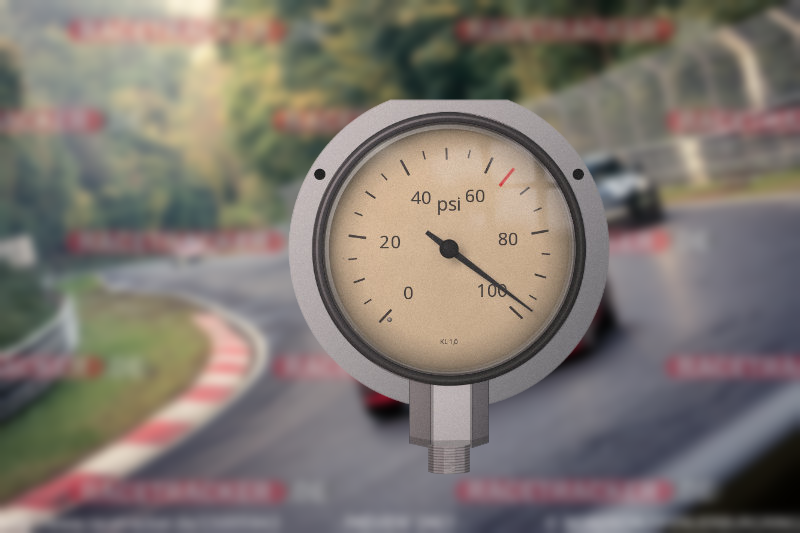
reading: 97.5psi
